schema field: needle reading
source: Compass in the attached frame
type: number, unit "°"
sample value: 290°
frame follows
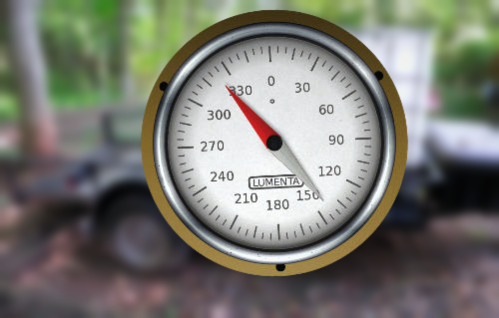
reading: 322.5°
